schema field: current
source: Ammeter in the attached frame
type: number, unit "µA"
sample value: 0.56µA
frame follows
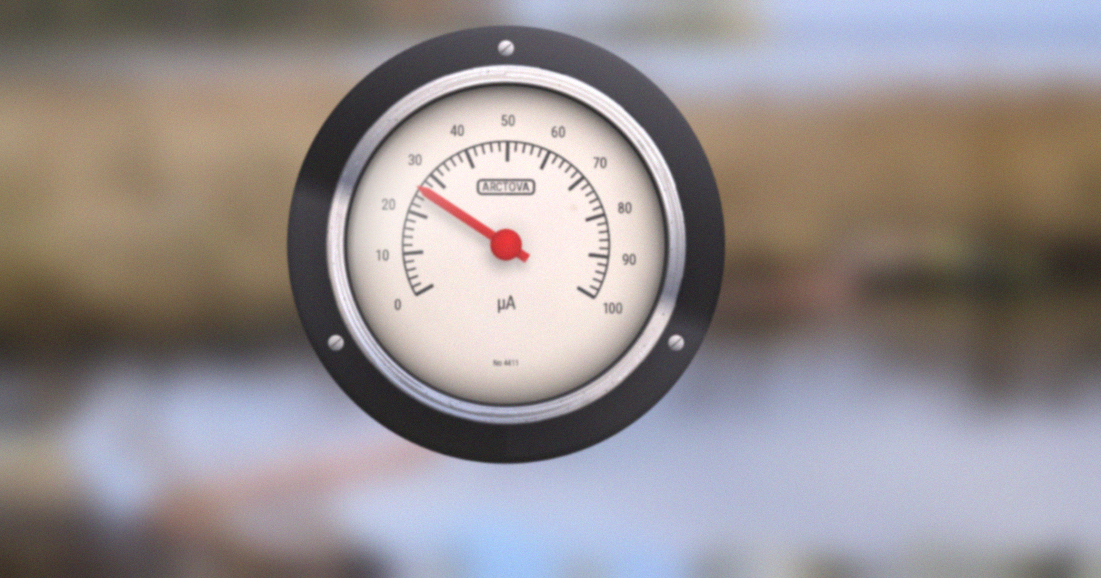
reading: 26µA
